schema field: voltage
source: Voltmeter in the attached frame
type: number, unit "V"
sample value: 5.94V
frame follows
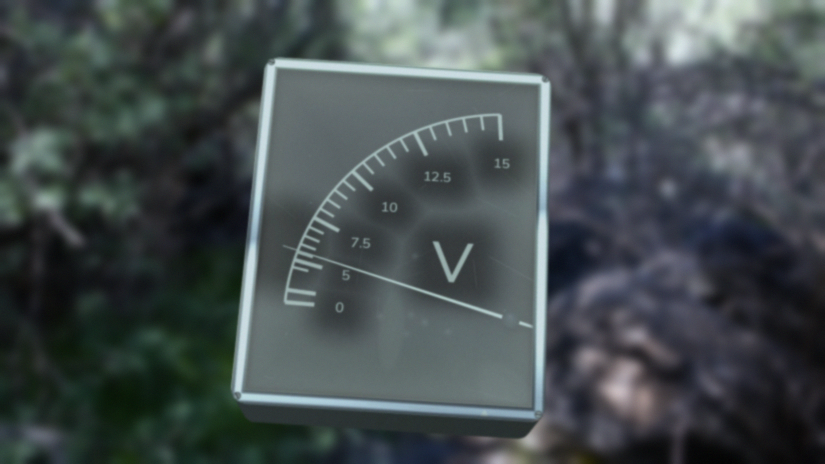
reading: 5.5V
